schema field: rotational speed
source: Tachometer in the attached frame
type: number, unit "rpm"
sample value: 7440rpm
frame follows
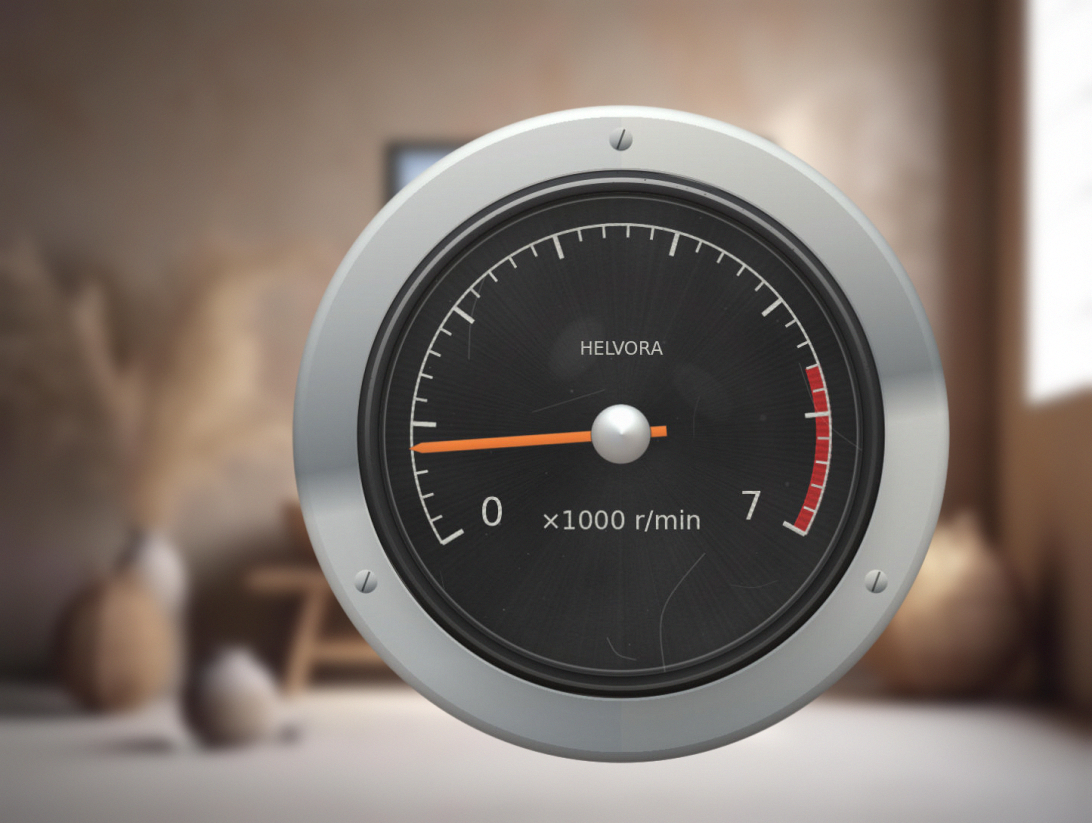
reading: 800rpm
